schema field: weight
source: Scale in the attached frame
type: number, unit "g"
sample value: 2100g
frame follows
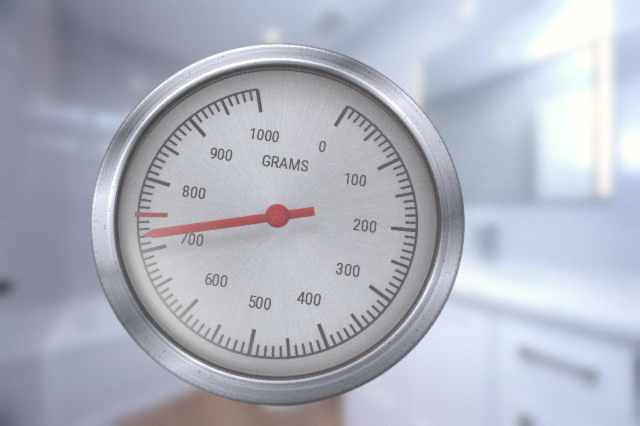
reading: 720g
